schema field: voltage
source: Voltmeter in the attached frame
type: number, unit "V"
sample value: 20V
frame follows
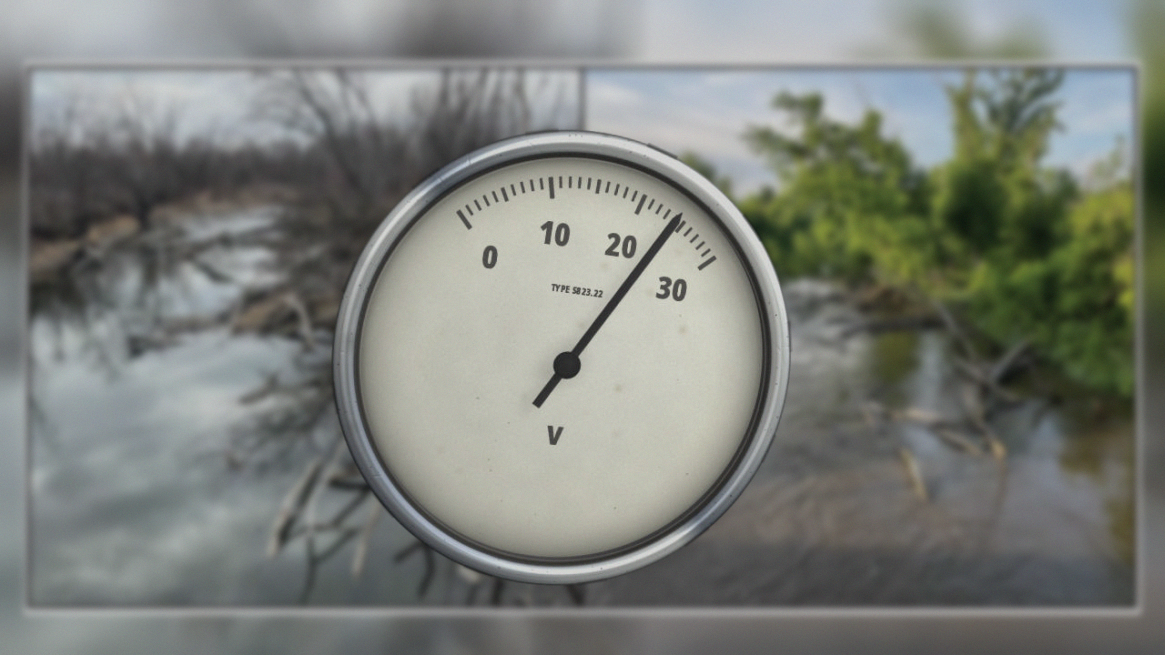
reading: 24V
